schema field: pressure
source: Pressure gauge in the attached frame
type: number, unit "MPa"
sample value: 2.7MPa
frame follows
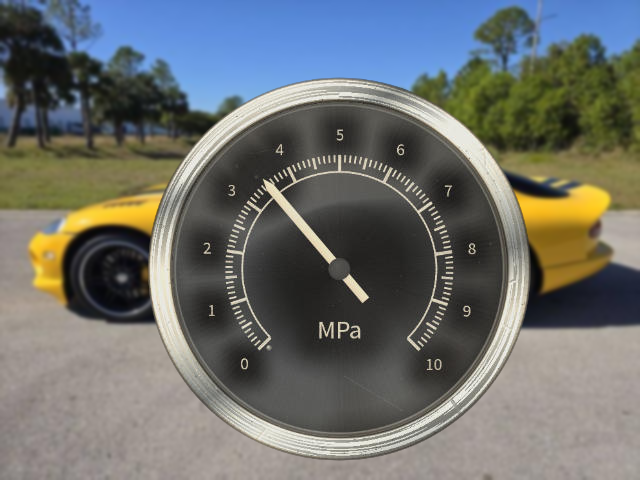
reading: 3.5MPa
